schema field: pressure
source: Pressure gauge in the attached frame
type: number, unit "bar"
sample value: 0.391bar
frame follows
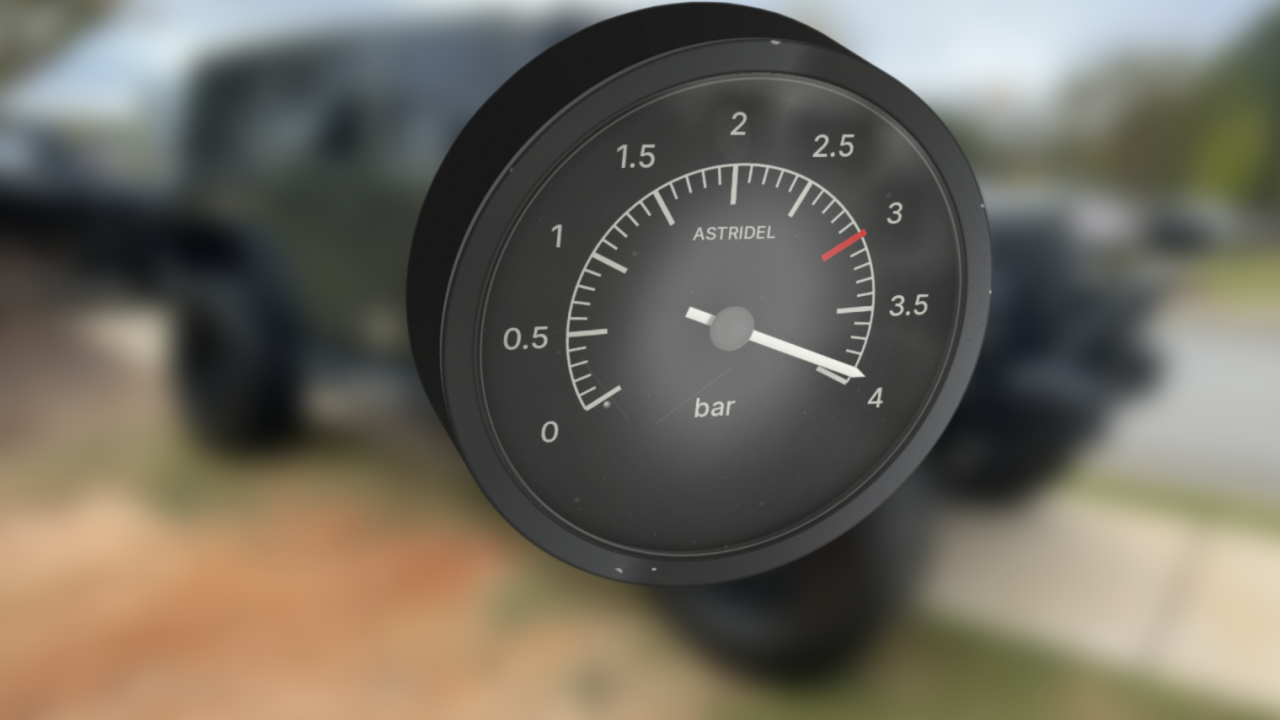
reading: 3.9bar
